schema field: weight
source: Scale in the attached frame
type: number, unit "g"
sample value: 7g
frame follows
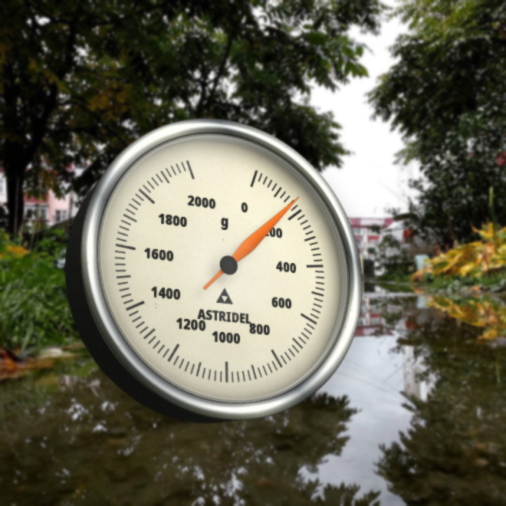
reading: 160g
